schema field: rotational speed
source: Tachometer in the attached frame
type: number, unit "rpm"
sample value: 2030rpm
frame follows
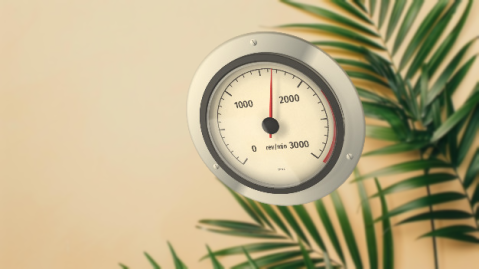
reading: 1650rpm
